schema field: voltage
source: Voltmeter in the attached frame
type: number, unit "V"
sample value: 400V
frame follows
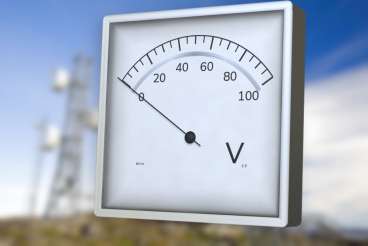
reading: 0V
